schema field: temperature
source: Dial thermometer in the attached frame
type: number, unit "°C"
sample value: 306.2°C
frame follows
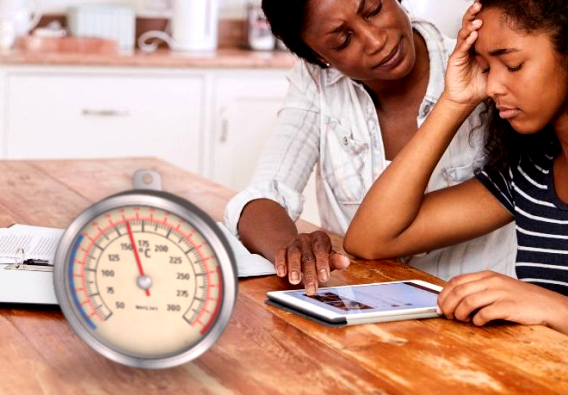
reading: 162.5°C
